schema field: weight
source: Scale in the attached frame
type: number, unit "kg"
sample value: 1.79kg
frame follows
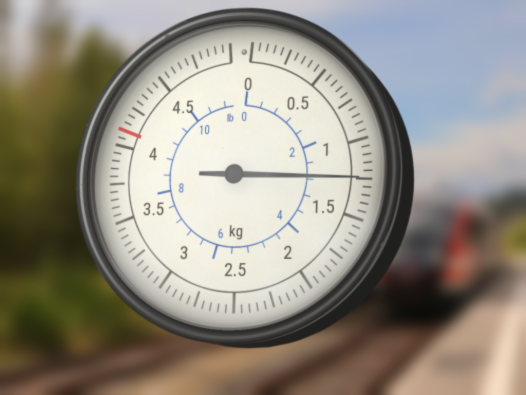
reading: 1.25kg
